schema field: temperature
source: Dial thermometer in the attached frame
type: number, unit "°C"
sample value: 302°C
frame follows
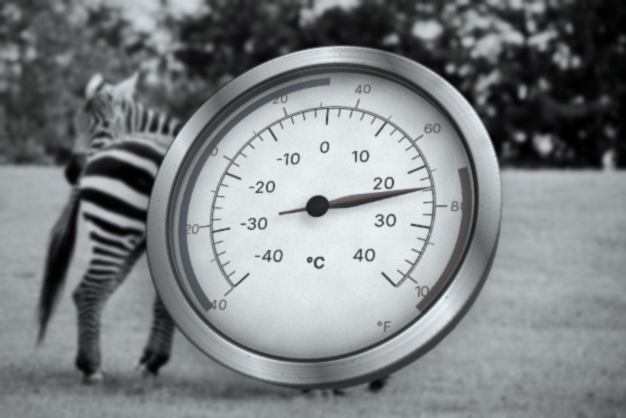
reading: 24°C
